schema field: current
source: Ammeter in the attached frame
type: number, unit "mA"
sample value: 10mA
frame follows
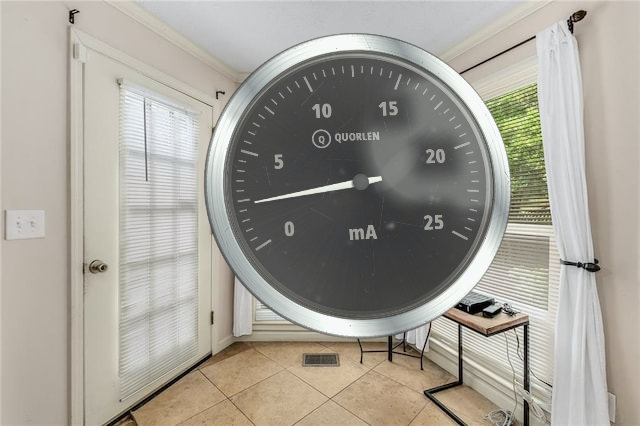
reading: 2.25mA
